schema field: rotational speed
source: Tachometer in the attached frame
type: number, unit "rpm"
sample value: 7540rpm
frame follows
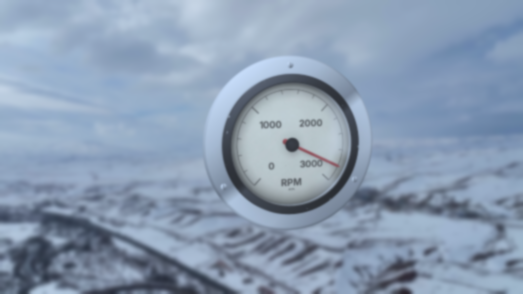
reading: 2800rpm
